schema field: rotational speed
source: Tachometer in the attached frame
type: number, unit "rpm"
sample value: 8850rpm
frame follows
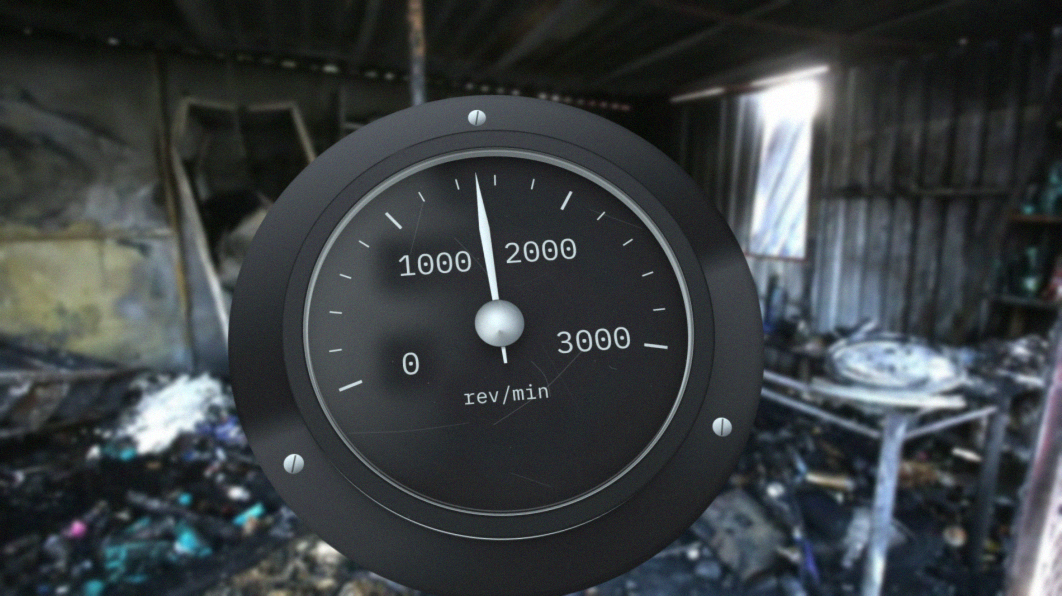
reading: 1500rpm
